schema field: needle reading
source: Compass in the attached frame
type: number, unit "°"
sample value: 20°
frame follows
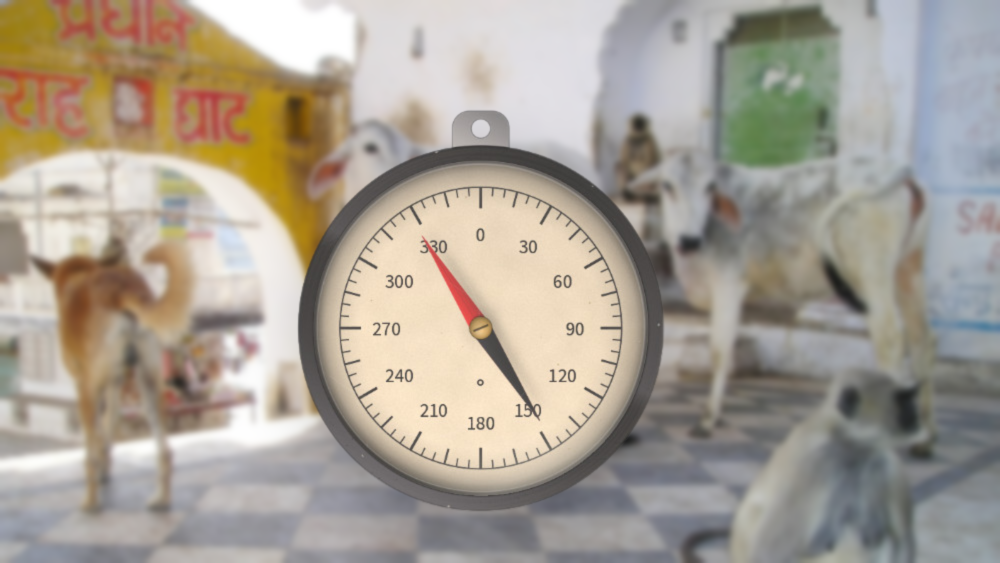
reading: 327.5°
